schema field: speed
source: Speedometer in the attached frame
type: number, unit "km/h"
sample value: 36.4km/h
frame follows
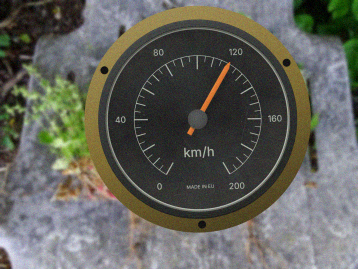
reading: 120km/h
